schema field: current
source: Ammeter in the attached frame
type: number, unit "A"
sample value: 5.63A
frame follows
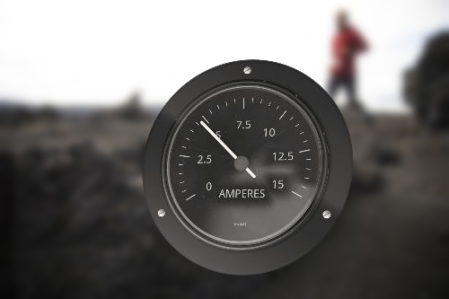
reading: 4.75A
